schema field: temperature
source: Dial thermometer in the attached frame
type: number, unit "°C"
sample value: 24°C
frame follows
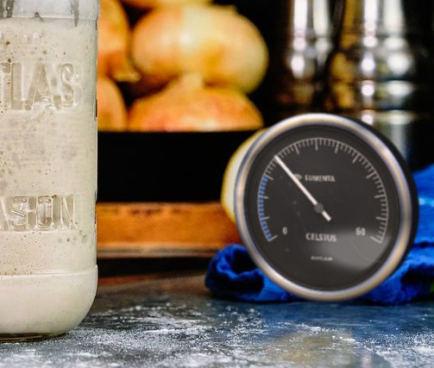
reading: 20°C
